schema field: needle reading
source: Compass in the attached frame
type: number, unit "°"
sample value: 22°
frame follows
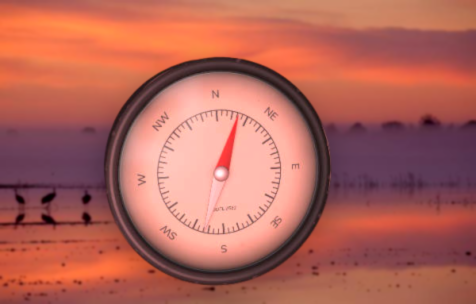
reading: 20°
